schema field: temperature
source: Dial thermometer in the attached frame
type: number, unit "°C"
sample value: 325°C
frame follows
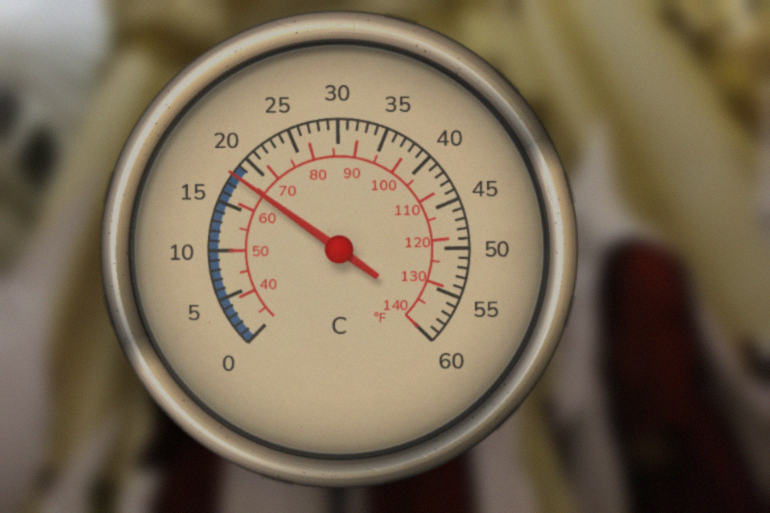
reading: 18°C
